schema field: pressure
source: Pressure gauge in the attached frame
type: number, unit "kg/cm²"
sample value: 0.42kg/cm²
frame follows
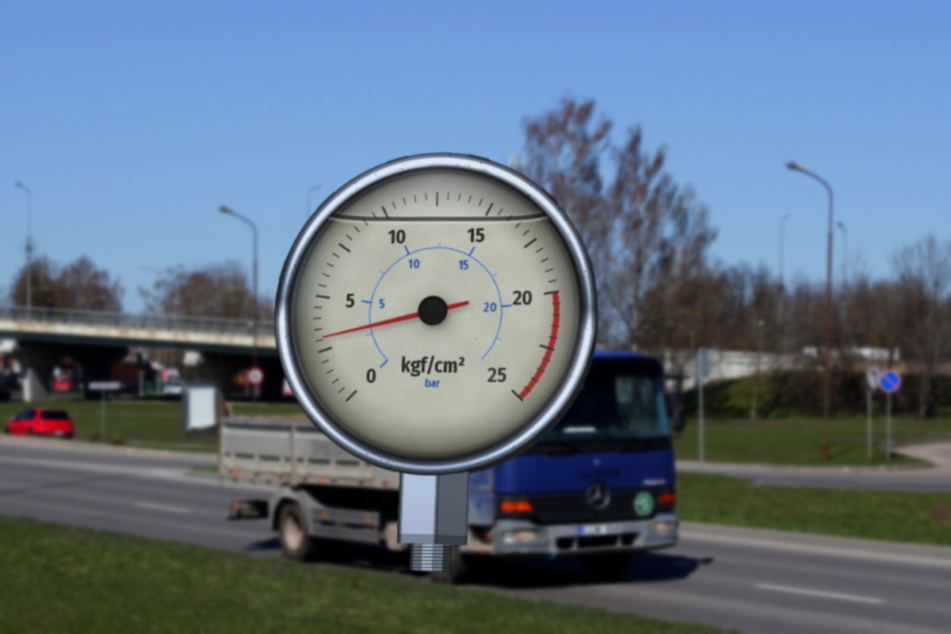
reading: 3kg/cm²
